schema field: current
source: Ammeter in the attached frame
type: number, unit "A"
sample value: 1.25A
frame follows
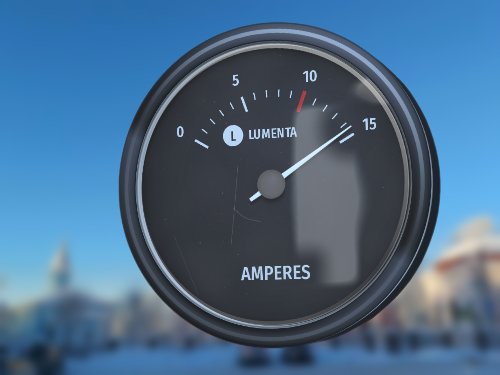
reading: 14.5A
